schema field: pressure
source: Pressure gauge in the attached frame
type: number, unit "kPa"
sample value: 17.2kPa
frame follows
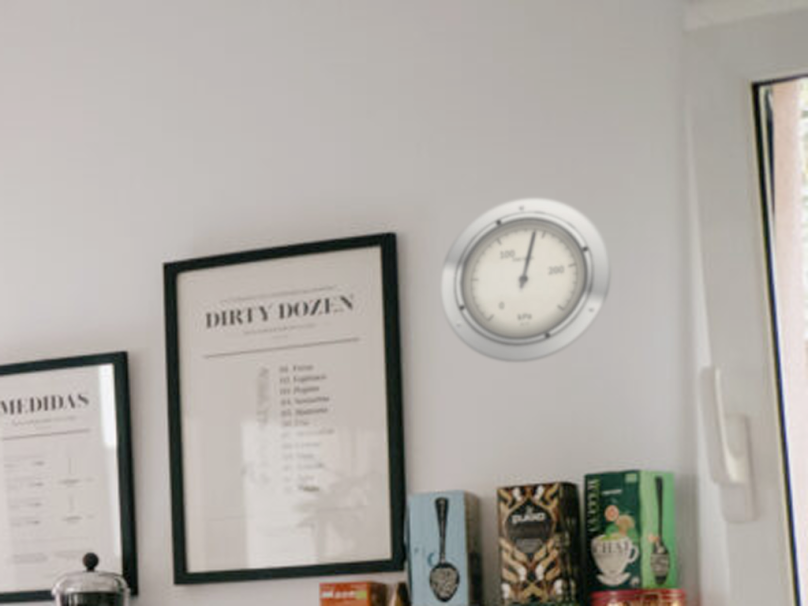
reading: 140kPa
